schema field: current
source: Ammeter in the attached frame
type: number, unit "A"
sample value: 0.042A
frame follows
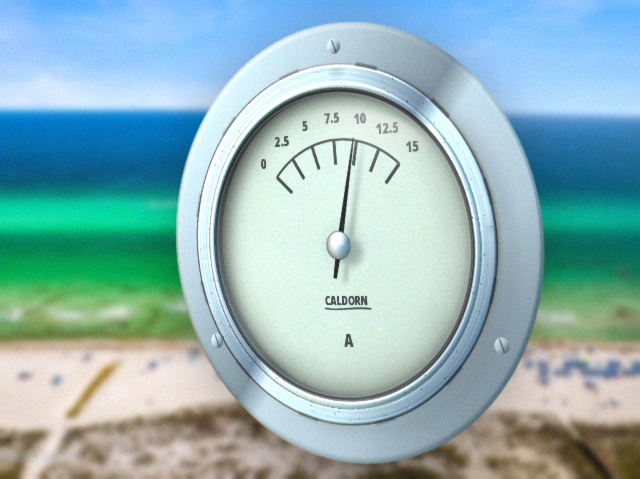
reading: 10A
